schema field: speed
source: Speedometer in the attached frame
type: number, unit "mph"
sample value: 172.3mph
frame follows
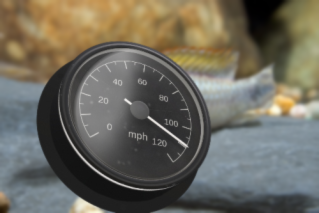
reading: 110mph
